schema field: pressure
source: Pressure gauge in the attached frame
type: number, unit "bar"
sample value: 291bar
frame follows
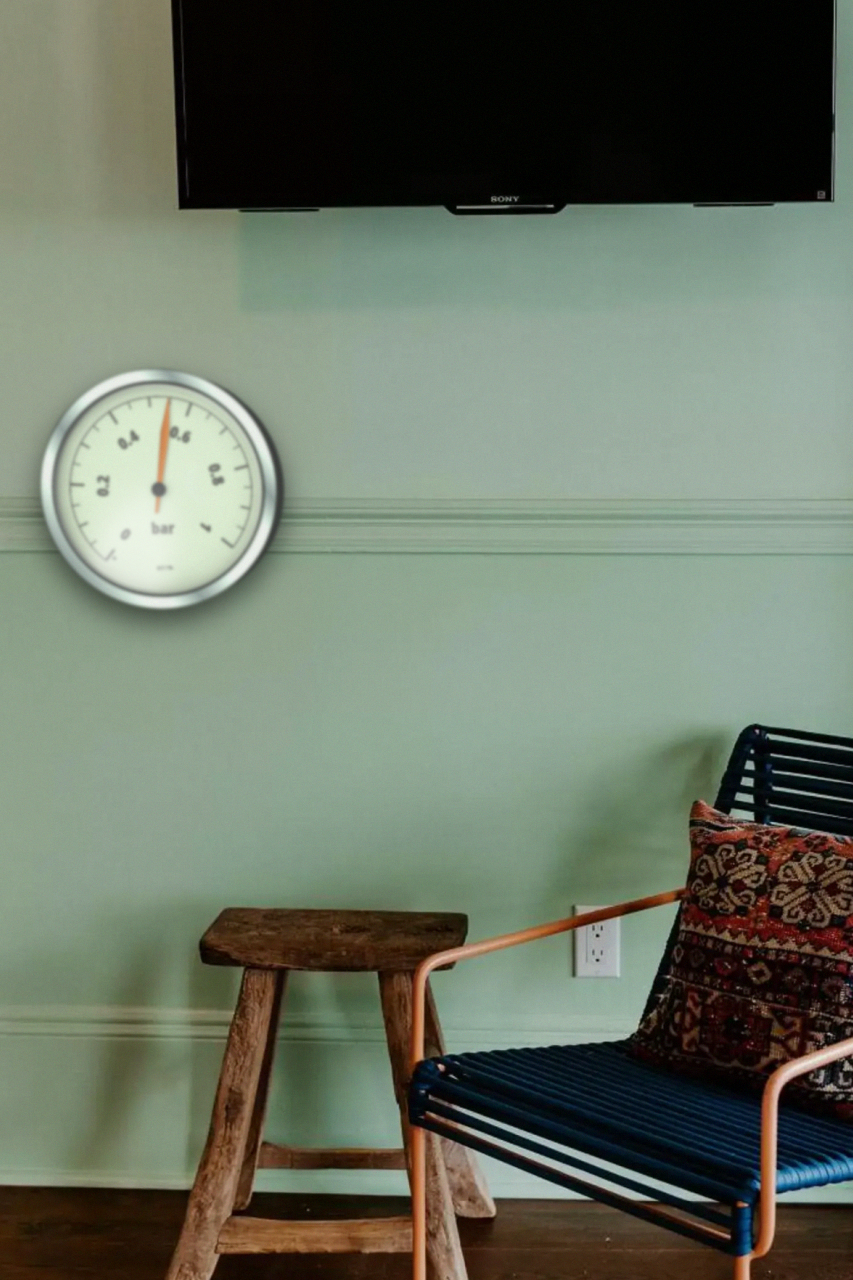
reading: 0.55bar
